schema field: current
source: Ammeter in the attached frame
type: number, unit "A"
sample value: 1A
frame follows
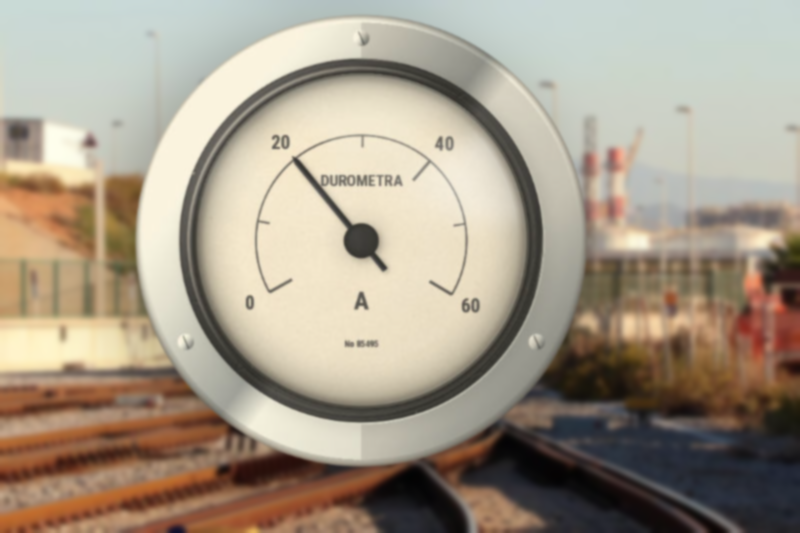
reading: 20A
